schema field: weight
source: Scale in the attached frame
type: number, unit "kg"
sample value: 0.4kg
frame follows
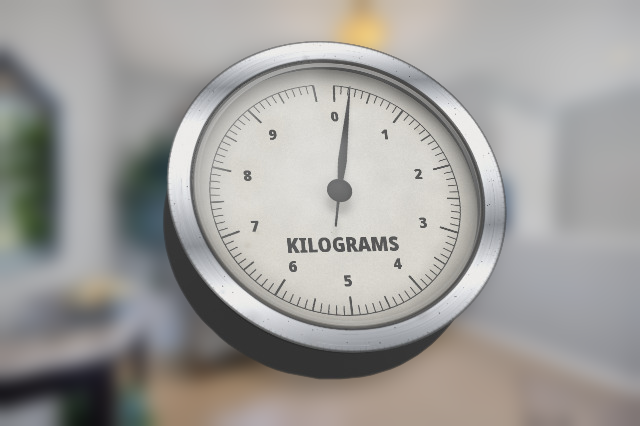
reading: 0.2kg
